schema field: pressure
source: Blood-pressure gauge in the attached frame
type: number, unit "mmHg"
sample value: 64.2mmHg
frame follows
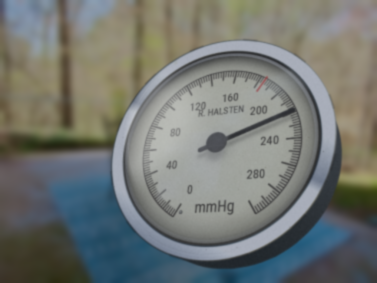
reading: 220mmHg
